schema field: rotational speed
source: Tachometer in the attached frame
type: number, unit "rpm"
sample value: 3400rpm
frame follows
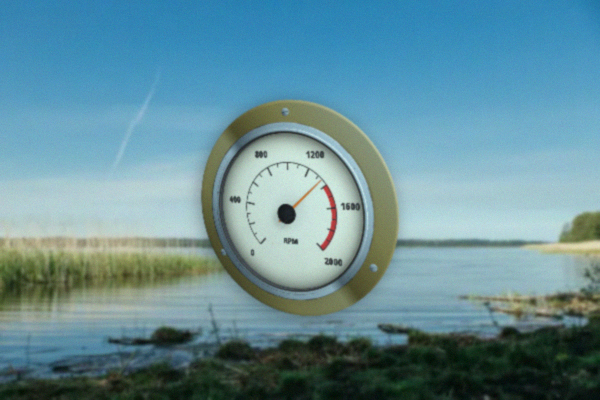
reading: 1350rpm
